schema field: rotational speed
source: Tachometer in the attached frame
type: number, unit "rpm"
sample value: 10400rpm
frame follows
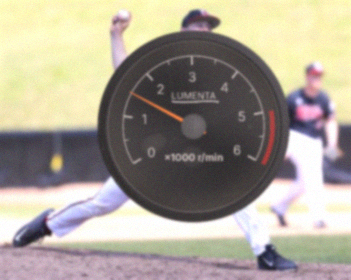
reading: 1500rpm
